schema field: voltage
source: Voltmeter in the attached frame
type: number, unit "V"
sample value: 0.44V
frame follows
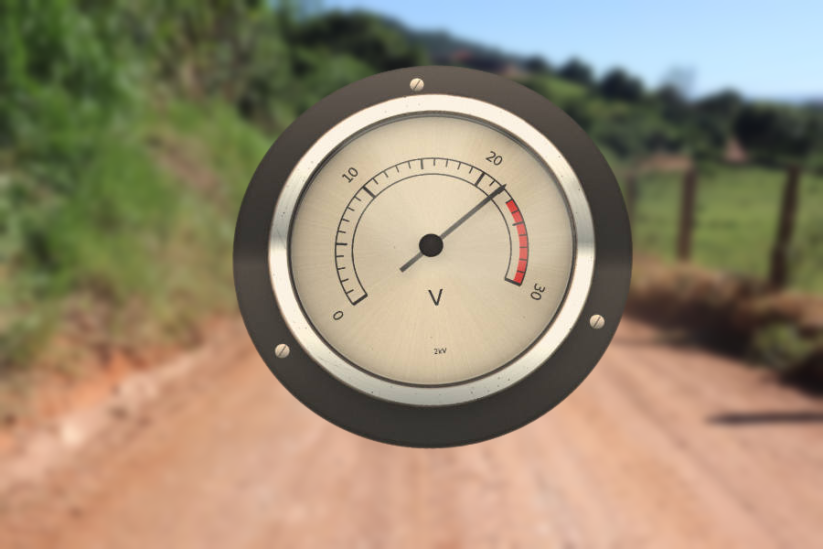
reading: 22V
